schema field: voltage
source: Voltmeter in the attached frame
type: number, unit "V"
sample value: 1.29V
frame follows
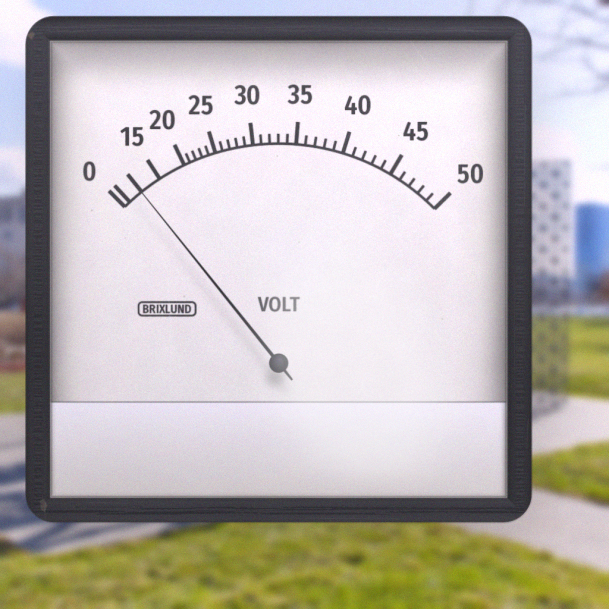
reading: 10V
